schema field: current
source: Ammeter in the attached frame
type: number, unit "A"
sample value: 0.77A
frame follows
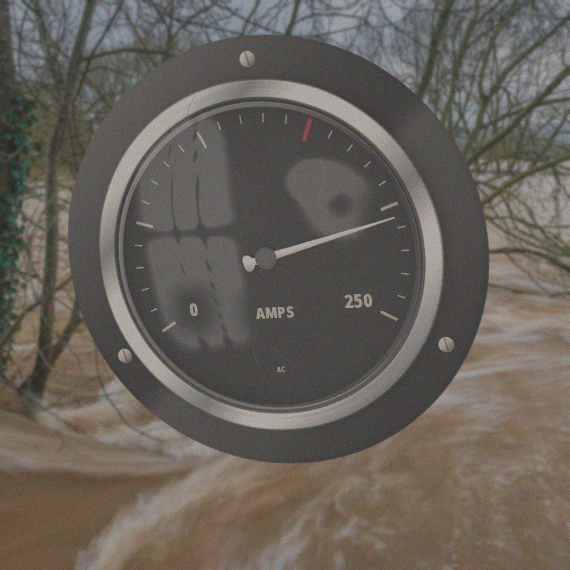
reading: 205A
